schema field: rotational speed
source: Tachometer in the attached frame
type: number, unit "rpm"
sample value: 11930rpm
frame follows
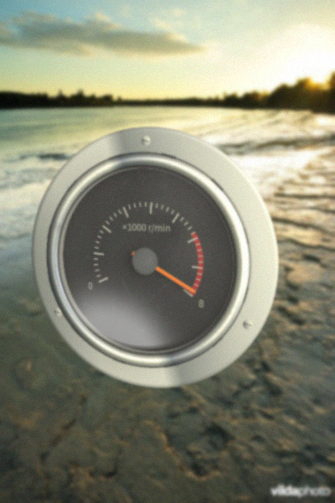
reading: 7800rpm
